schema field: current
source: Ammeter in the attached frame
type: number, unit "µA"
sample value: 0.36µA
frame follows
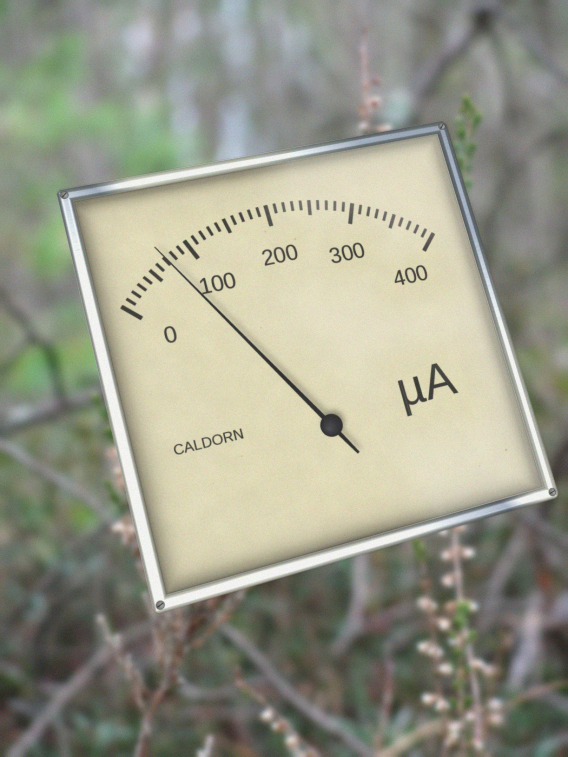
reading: 70µA
